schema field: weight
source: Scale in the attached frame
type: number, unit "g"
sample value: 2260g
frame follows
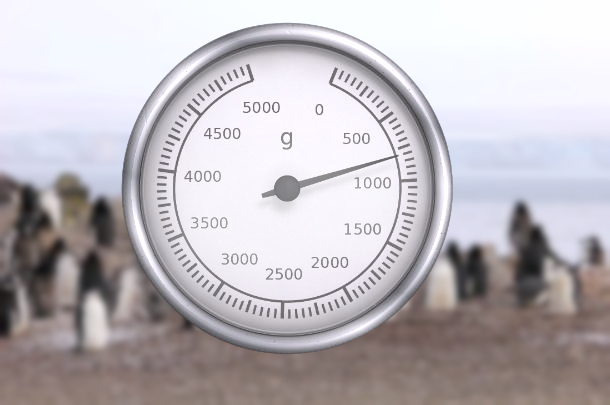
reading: 800g
